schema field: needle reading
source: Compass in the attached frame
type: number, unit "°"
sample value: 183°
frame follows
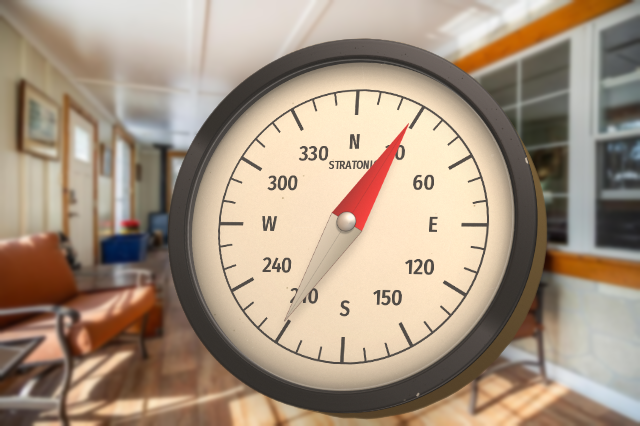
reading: 30°
